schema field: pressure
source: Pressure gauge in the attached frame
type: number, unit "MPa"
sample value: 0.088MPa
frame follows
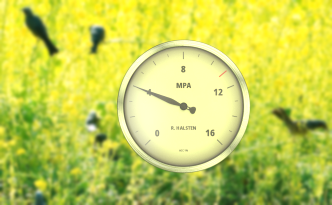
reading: 4MPa
